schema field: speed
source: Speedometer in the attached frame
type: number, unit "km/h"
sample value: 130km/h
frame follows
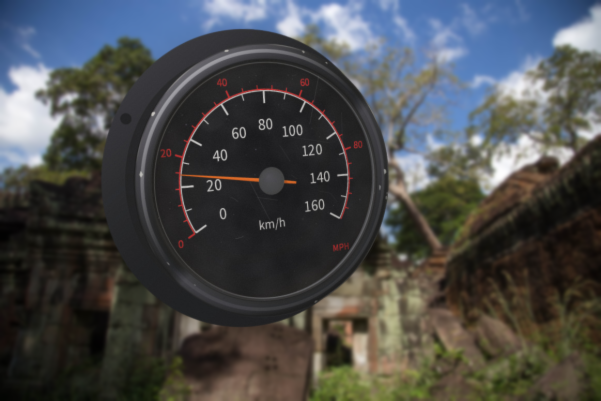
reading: 25km/h
